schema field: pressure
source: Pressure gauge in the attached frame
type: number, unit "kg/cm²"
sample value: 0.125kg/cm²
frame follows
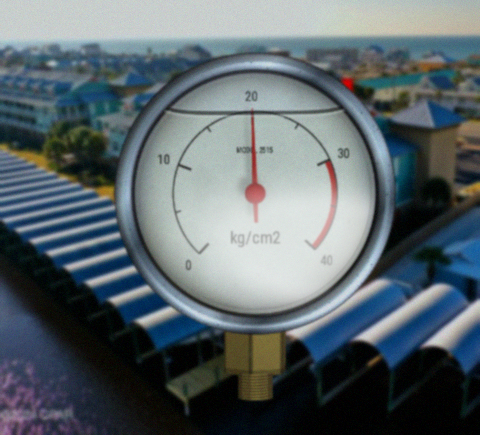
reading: 20kg/cm²
